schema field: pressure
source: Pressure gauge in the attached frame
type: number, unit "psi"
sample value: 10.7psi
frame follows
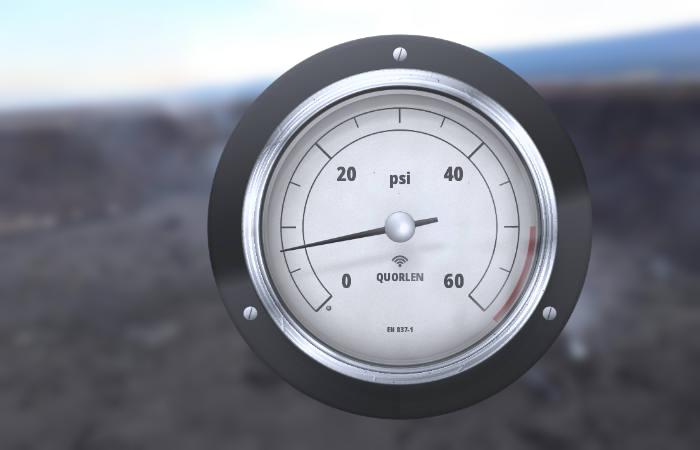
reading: 7.5psi
